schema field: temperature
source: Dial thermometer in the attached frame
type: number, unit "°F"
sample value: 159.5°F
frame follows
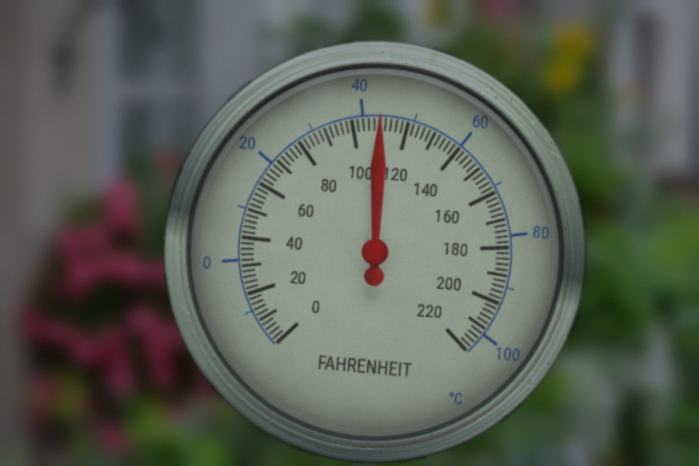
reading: 110°F
